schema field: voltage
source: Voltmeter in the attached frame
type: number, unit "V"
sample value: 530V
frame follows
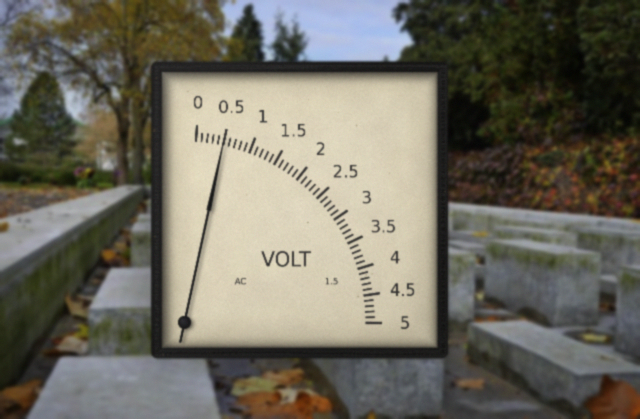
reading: 0.5V
